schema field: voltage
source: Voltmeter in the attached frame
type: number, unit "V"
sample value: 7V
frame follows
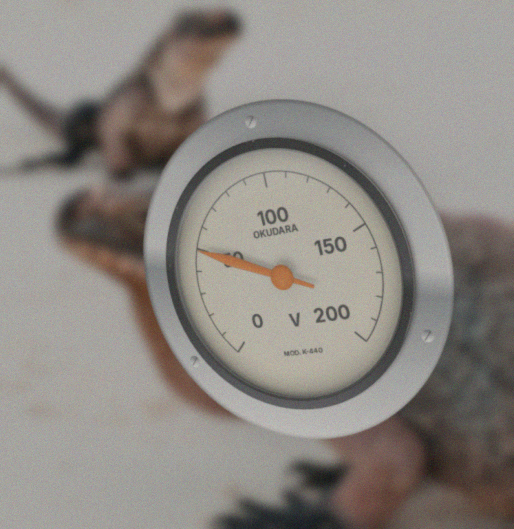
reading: 50V
